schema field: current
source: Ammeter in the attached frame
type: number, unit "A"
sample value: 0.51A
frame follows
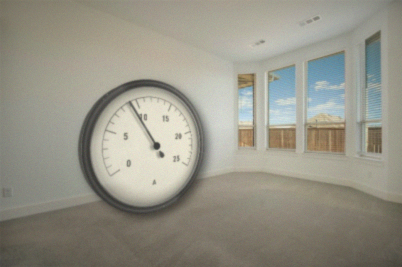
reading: 9A
